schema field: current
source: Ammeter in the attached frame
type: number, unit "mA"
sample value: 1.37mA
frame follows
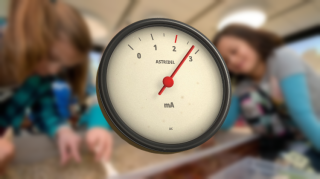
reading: 2.75mA
